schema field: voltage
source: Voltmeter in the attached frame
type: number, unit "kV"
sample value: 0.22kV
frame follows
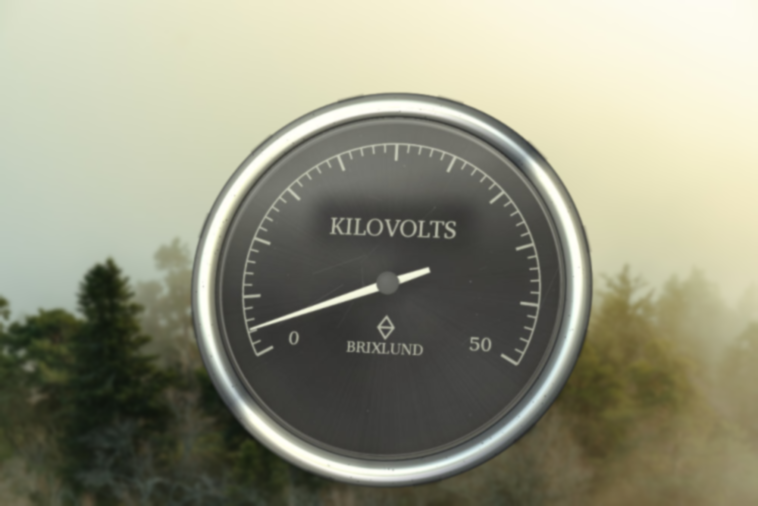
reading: 2kV
